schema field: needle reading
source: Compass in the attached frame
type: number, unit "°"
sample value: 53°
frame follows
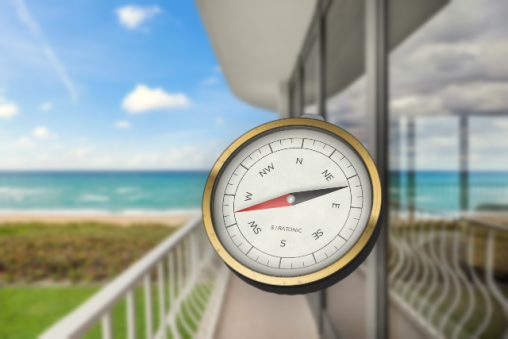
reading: 250°
